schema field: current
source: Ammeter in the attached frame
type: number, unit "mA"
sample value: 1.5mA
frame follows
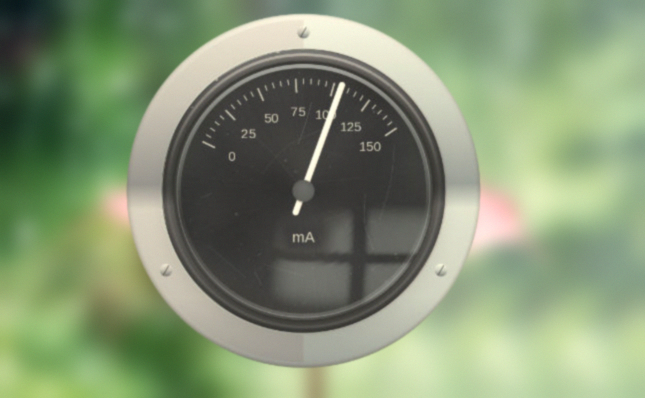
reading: 105mA
